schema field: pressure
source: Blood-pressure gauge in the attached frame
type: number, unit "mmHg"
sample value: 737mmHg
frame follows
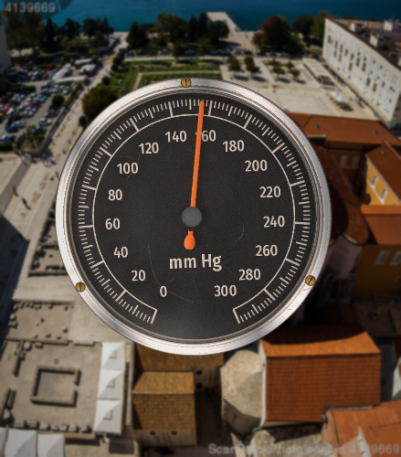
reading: 156mmHg
